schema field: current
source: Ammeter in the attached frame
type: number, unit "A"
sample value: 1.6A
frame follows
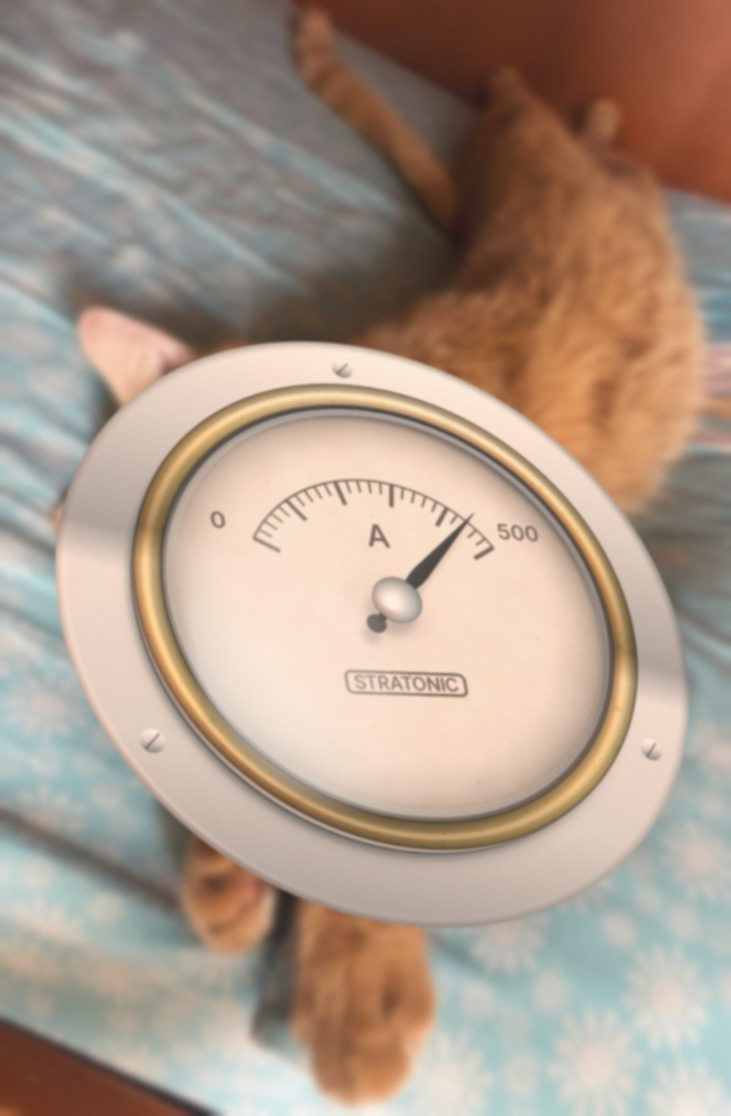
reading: 440A
